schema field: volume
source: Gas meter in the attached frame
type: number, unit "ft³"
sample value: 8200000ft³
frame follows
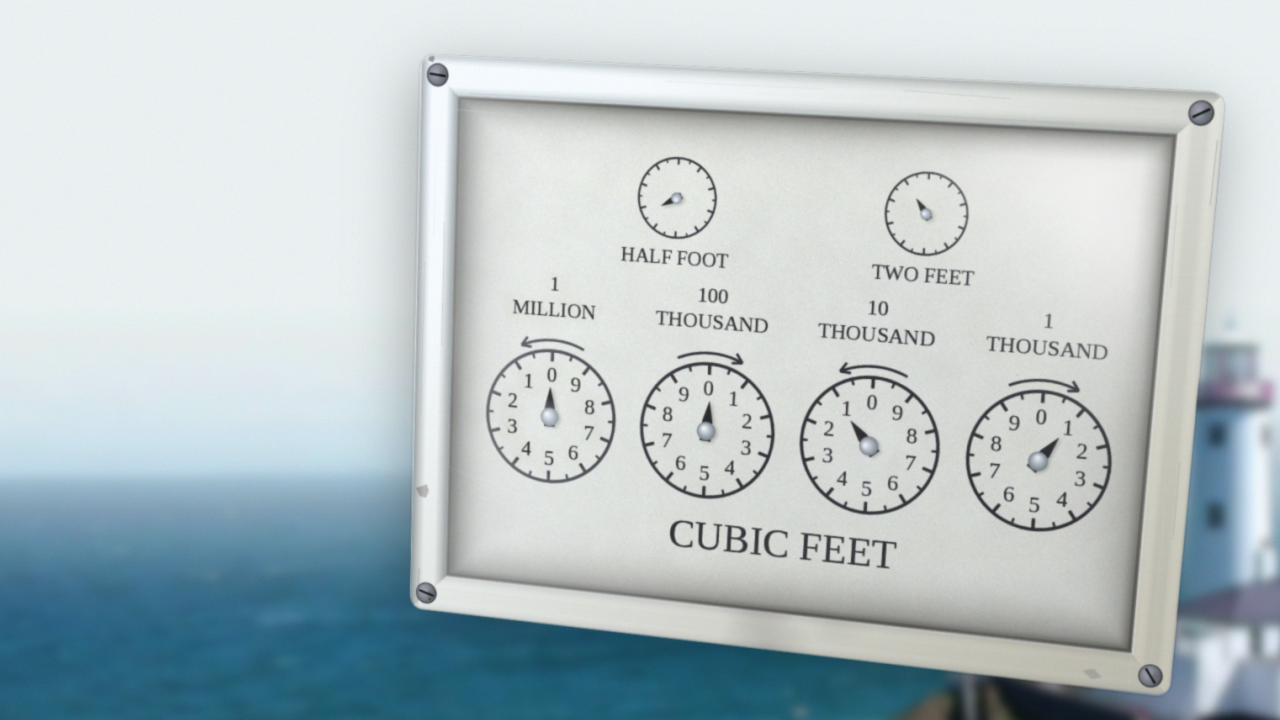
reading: 1100ft³
